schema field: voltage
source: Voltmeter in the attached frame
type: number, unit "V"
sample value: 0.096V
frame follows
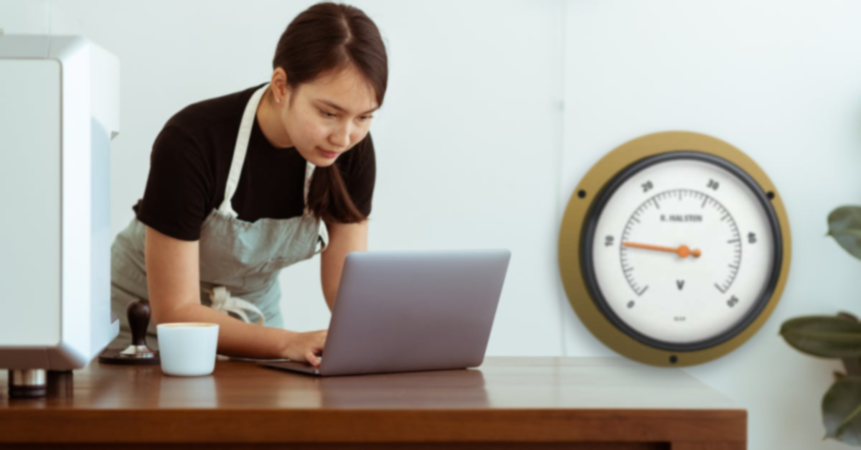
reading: 10V
